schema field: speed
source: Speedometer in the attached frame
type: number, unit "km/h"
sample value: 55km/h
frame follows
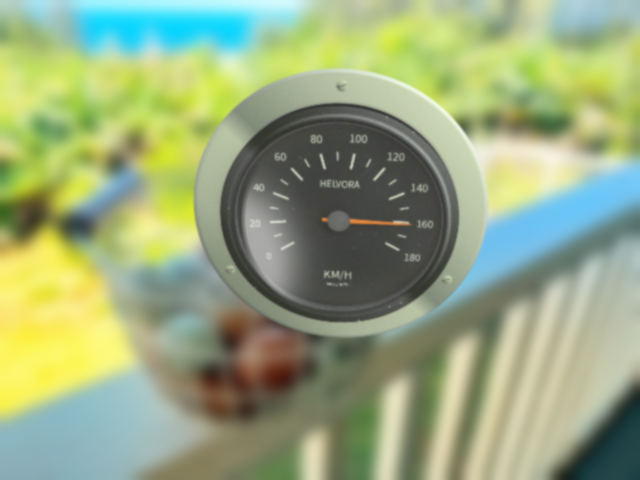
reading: 160km/h
